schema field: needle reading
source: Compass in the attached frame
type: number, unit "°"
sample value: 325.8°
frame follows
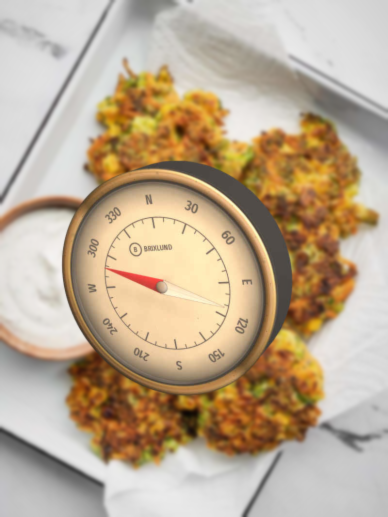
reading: 290°
